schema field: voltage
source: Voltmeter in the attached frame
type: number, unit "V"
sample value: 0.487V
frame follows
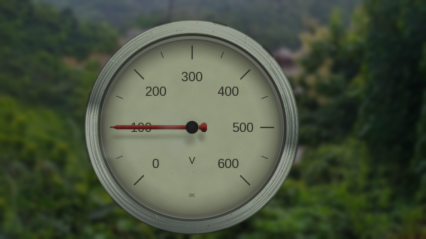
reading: 100V
